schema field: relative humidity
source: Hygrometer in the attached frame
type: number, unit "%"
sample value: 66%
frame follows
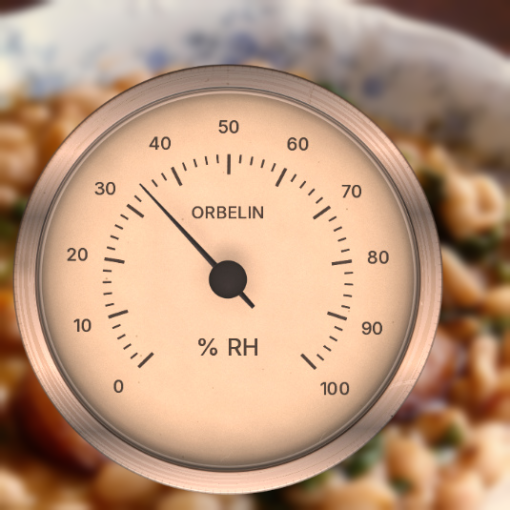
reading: 34%
